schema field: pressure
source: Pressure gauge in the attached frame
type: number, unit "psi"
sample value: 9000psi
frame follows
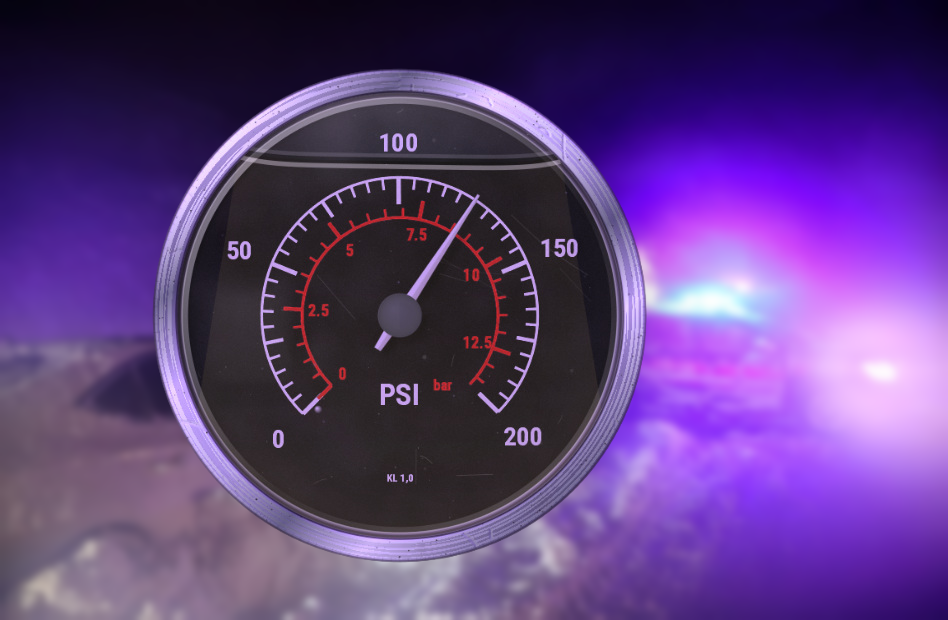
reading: 125psi
